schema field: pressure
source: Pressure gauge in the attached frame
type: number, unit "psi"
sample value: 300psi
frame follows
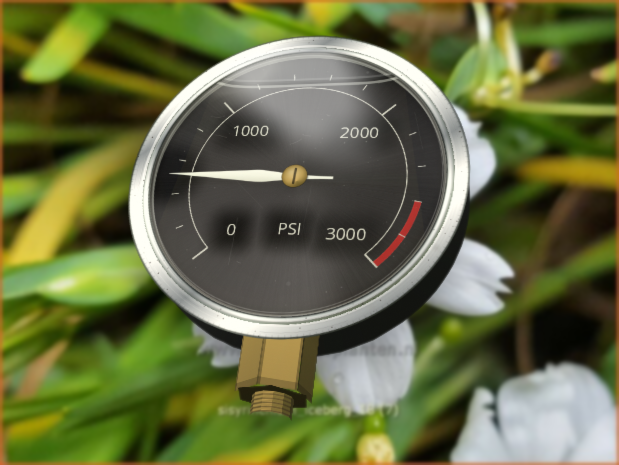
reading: 500psi
